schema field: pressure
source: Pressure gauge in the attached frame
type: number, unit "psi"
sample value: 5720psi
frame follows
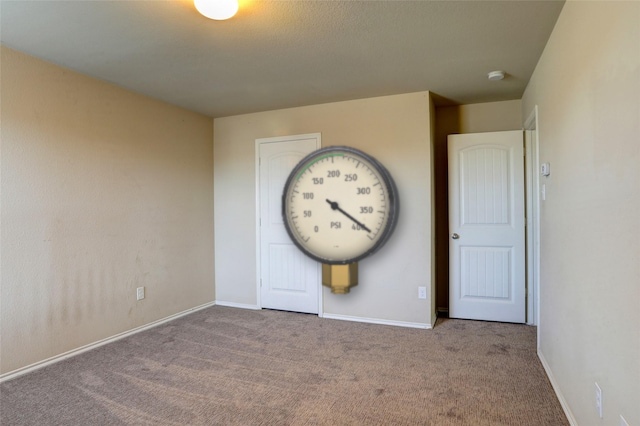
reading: 390psi
